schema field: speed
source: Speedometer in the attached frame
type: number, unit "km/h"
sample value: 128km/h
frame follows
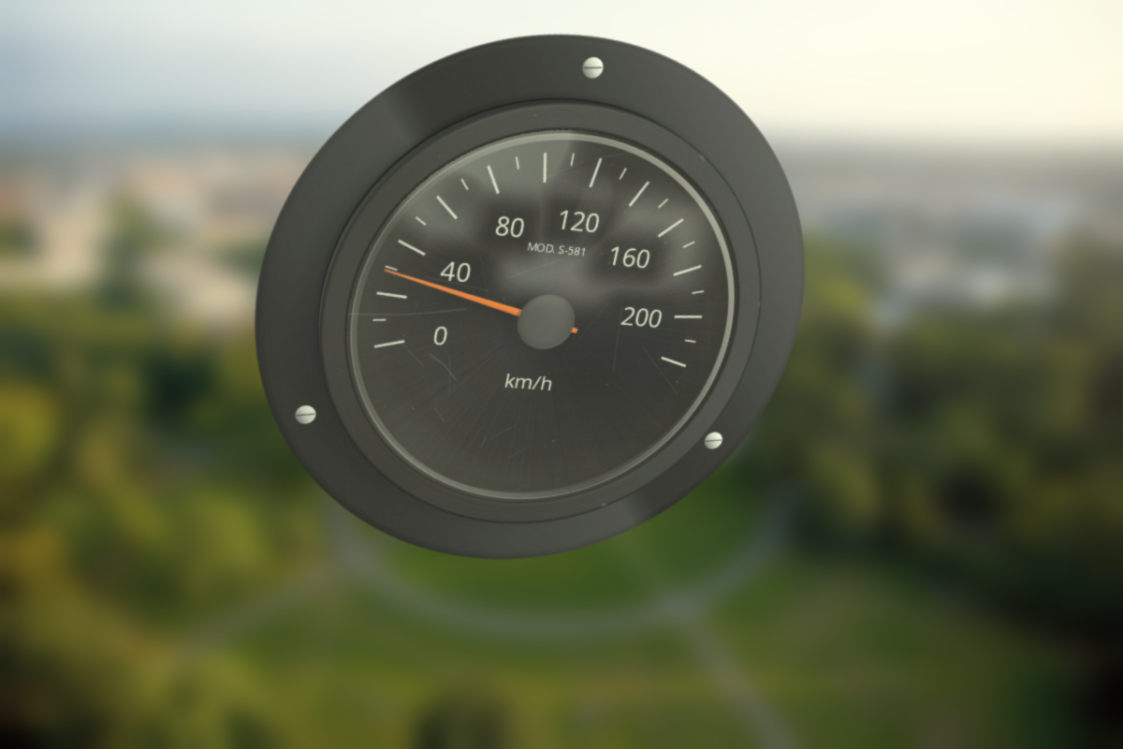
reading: 30km/h
